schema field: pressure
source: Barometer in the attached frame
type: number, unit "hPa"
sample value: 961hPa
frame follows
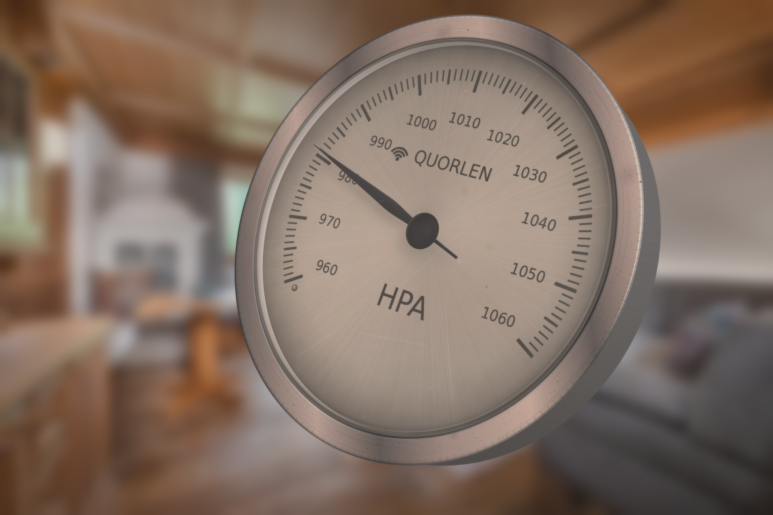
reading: 981hPa
